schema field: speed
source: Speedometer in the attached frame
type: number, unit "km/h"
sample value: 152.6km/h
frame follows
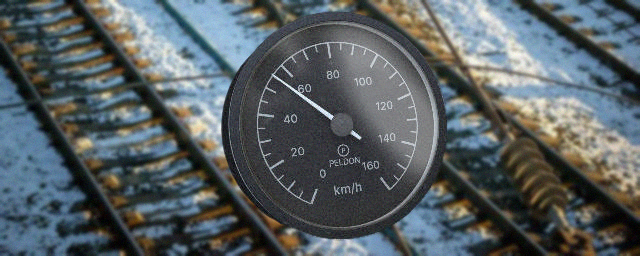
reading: 55km/h
